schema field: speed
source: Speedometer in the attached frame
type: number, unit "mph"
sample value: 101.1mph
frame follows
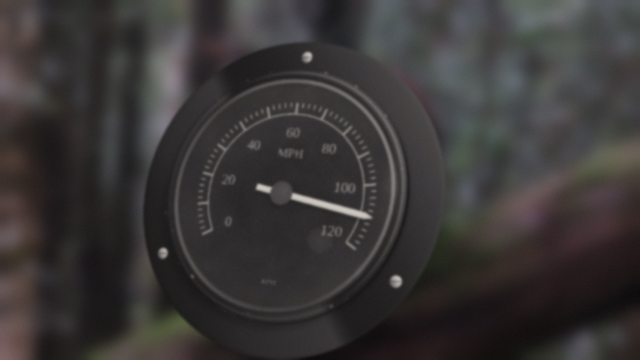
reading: 110mph
